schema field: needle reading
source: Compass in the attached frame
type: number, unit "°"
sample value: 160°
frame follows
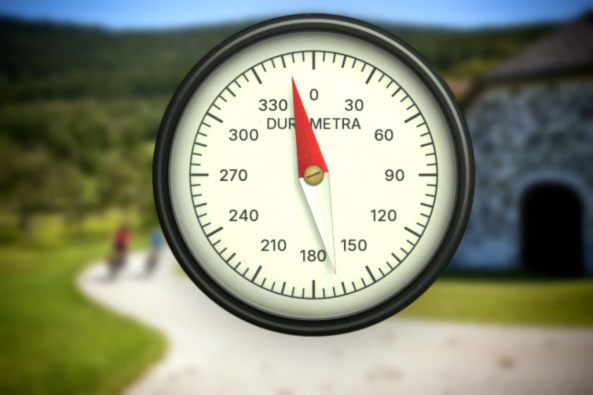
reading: 347.5°
